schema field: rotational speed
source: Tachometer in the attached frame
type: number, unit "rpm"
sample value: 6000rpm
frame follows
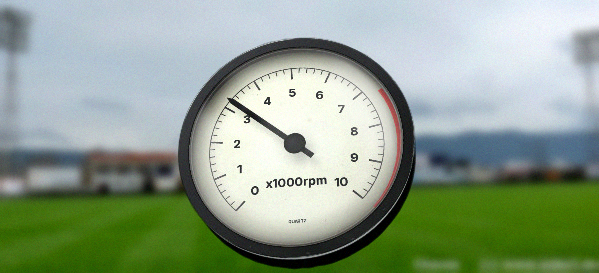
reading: 3200rpm
